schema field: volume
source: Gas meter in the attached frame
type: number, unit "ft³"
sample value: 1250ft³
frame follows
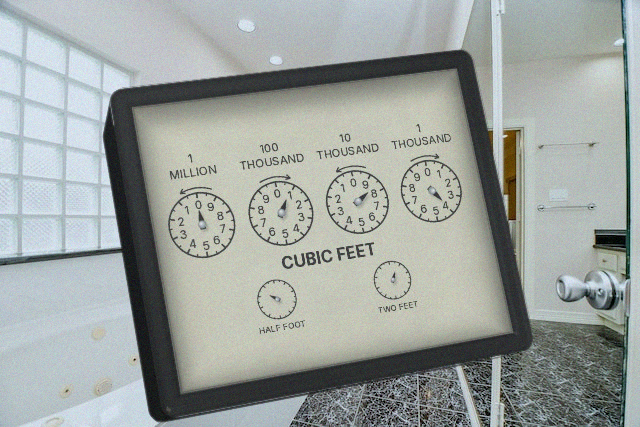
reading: 8400ft³
